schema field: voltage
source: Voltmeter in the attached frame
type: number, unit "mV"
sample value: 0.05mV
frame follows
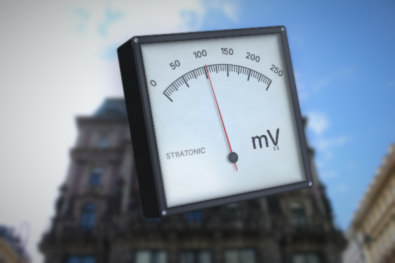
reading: 100mV
